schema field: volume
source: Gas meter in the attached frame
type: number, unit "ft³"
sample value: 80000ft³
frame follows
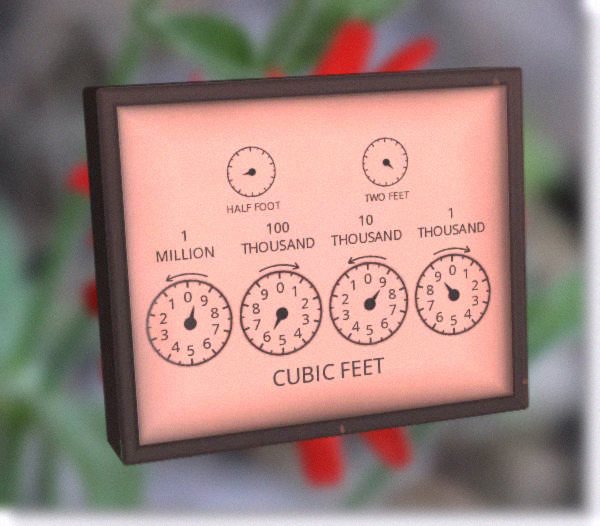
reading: 958900ft³
